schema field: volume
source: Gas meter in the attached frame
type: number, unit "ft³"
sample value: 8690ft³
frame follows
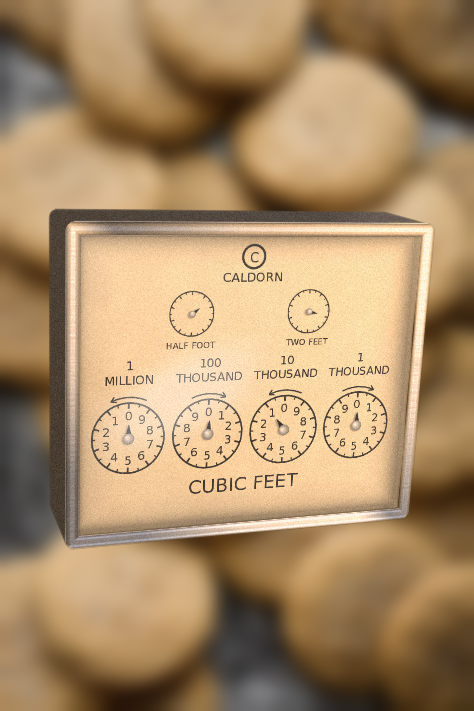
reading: 1000ft³
